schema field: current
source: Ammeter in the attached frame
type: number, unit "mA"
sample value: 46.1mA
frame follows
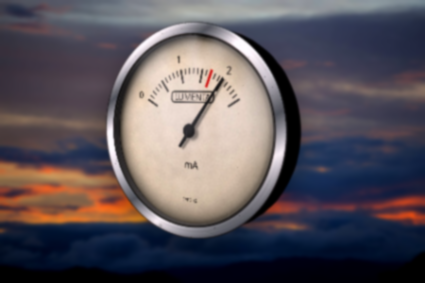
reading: 2mA
